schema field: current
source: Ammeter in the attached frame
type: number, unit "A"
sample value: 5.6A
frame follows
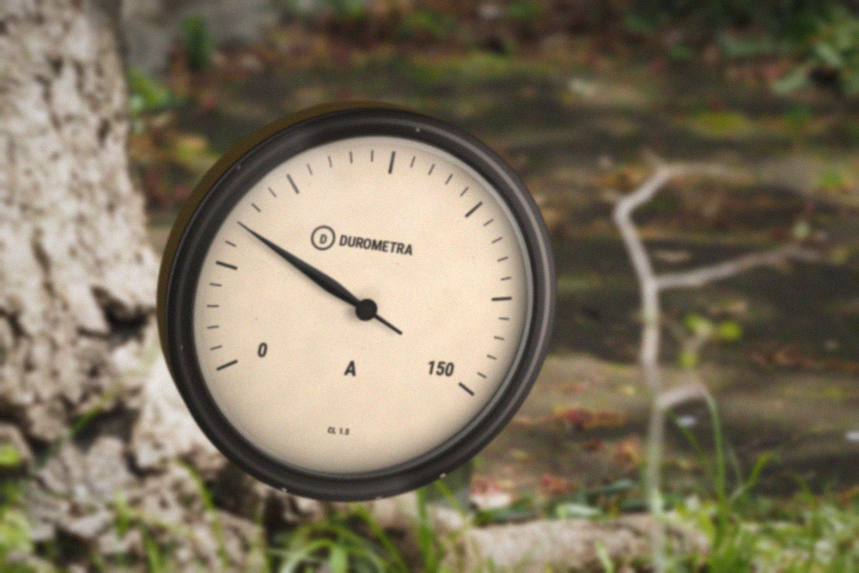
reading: 35A
